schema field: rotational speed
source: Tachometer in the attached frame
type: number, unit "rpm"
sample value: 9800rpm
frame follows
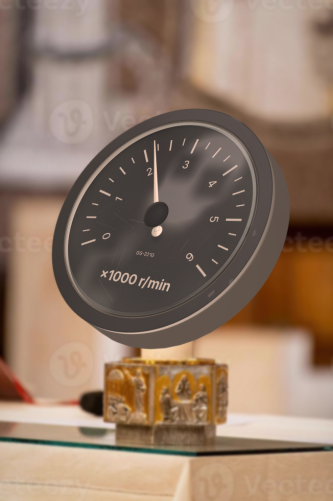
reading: 2250rpm
